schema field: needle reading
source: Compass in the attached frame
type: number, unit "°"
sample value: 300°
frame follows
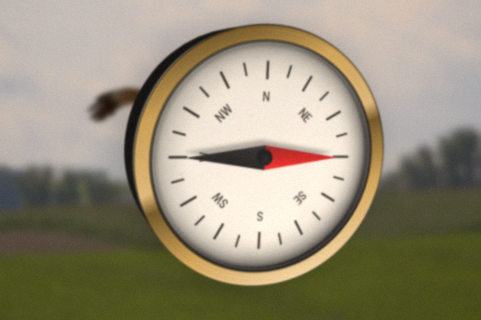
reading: 90°
